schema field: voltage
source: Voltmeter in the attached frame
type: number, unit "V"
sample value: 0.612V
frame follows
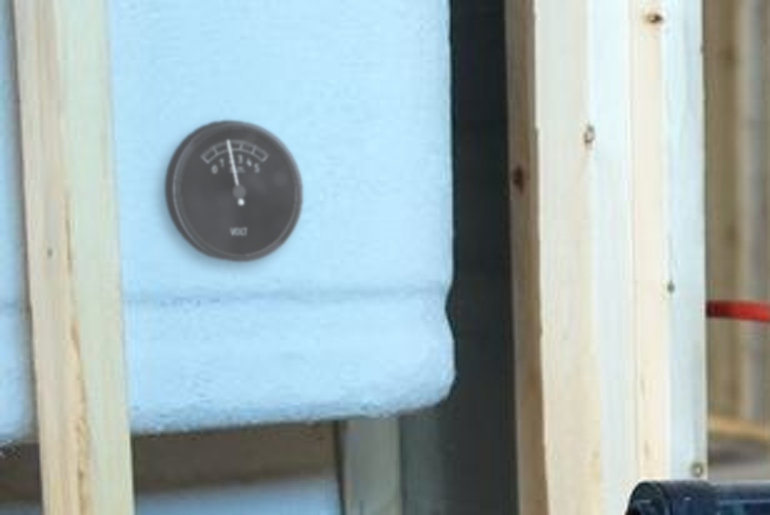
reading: 2V
